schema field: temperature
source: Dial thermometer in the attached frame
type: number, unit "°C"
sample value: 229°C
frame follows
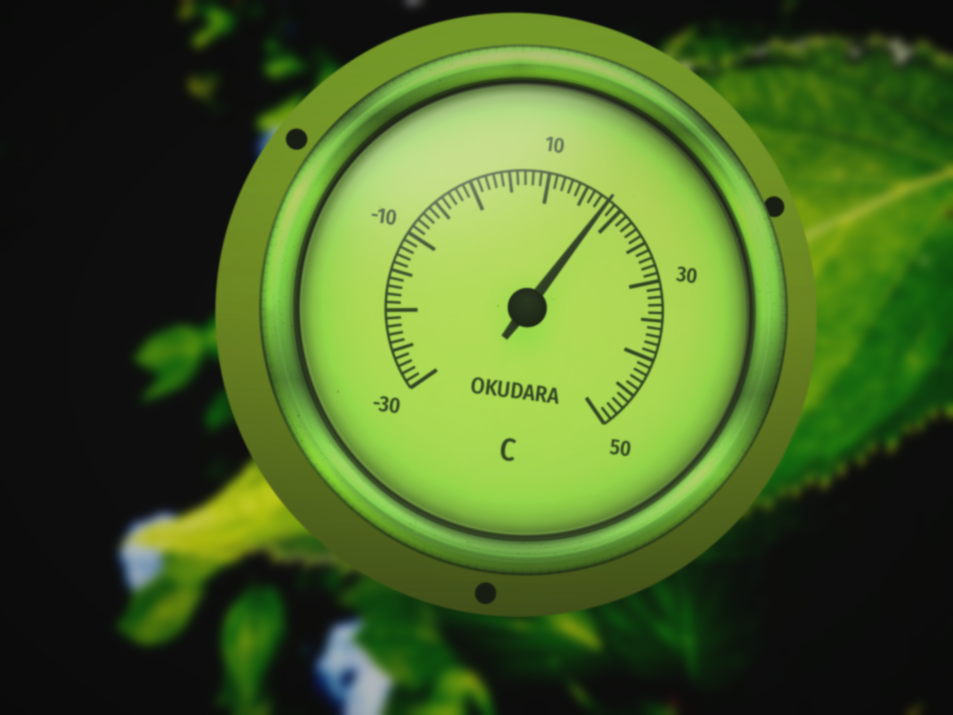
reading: 18°C
